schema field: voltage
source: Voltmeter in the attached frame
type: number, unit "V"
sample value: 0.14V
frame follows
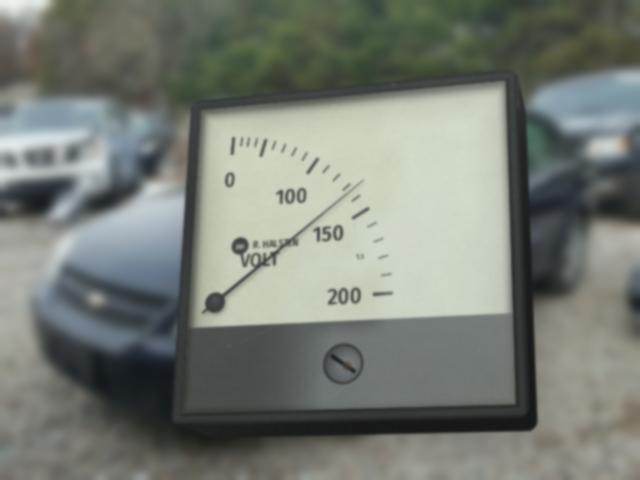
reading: 135V
